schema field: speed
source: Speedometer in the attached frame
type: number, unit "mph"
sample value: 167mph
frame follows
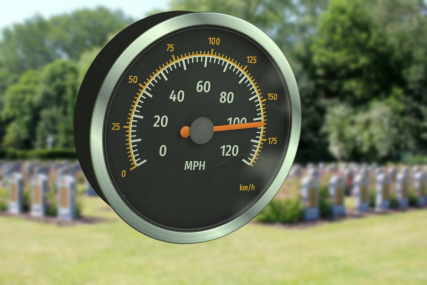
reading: 102mph
